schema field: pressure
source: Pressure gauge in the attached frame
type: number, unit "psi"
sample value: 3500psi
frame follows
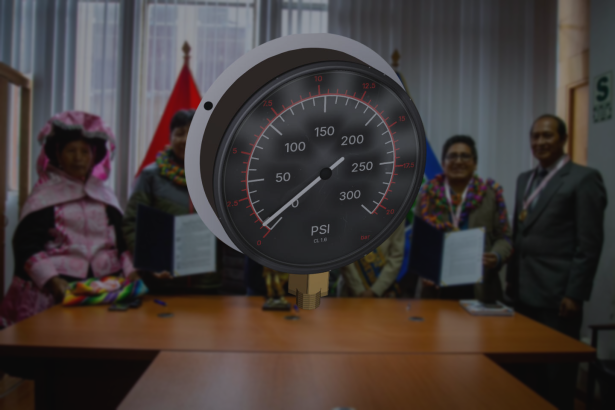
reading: 10psi
